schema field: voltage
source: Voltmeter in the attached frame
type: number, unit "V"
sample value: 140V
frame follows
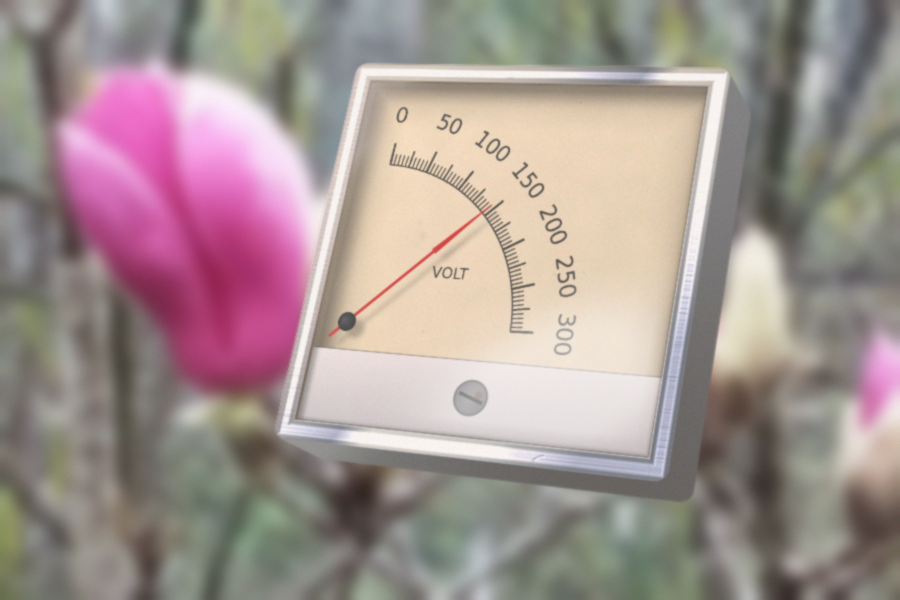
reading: 150V
